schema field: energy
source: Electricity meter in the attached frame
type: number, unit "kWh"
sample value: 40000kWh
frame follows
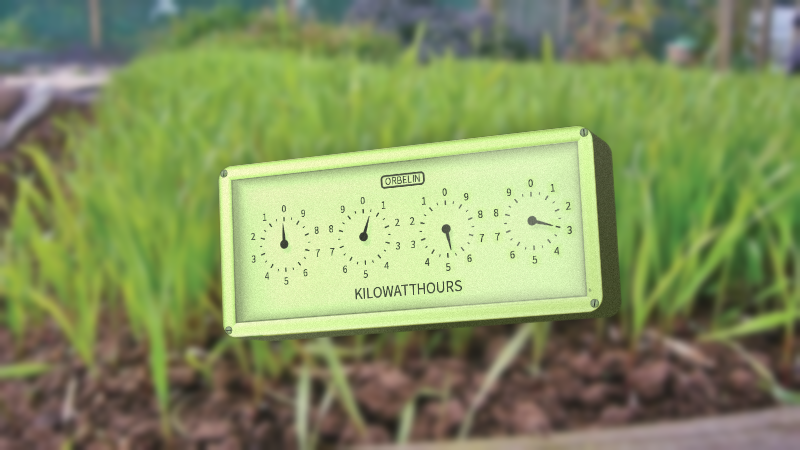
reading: 53kWh
